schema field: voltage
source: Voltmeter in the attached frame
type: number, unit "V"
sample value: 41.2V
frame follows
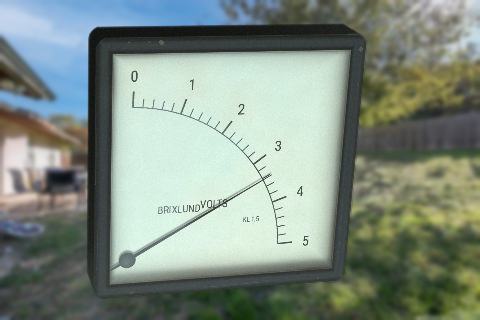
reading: 3.4V
